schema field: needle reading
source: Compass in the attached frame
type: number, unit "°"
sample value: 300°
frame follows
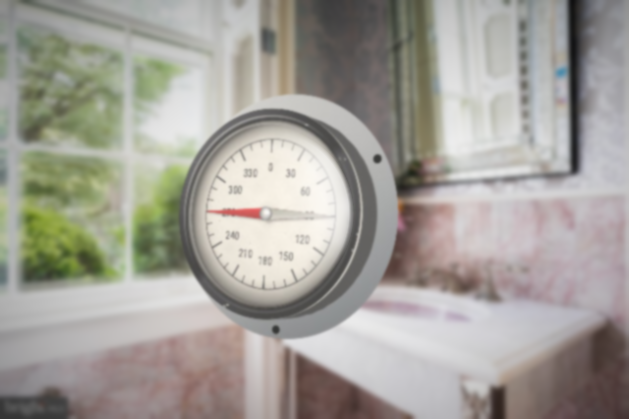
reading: 270°
